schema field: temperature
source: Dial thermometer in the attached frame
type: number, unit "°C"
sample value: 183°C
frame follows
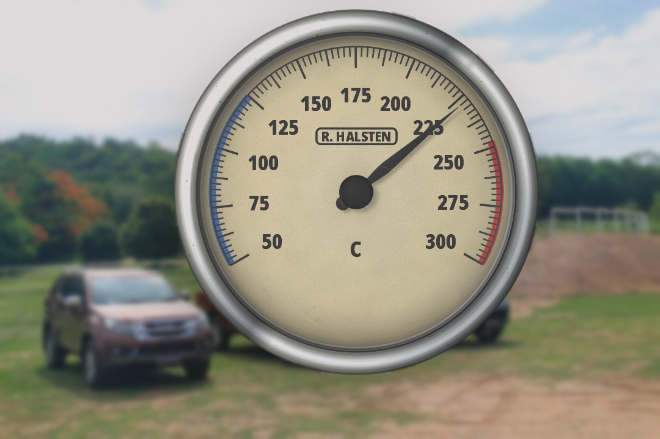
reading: 227.5°C
